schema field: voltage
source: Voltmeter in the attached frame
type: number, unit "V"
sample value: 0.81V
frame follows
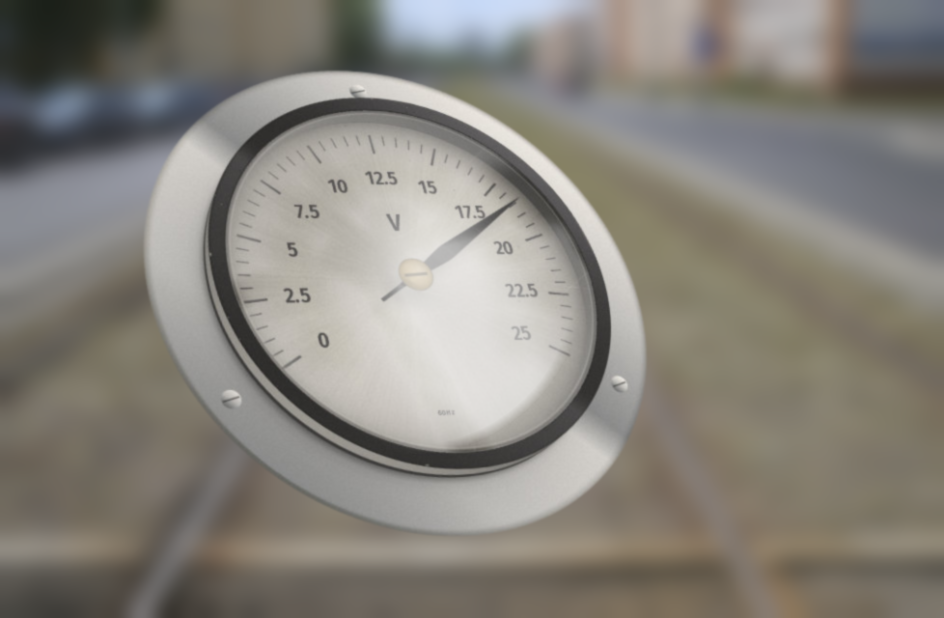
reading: 18.5V
